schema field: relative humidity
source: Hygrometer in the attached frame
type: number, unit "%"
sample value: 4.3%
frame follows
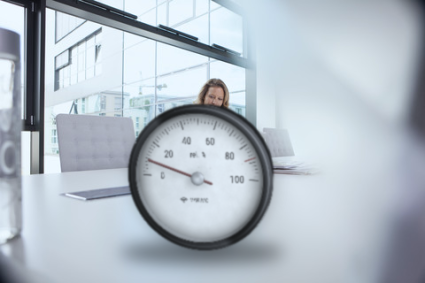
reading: 10%
